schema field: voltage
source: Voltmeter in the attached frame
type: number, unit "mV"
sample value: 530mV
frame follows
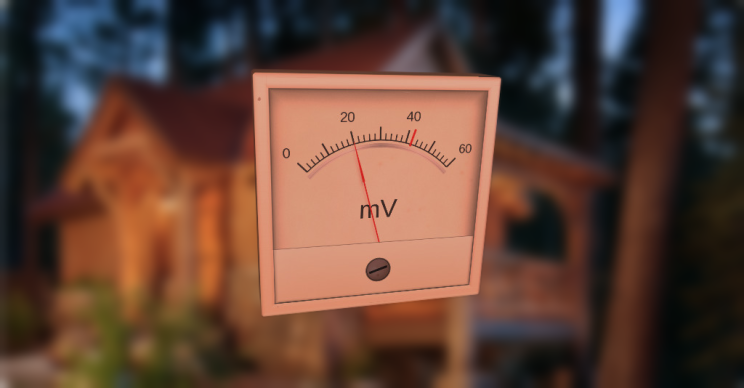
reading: 20mV
